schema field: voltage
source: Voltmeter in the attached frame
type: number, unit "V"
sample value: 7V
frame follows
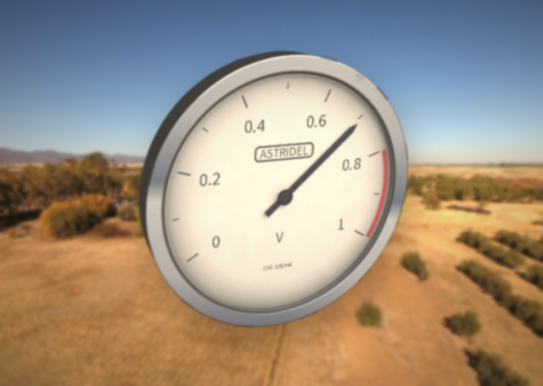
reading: 0.7V
